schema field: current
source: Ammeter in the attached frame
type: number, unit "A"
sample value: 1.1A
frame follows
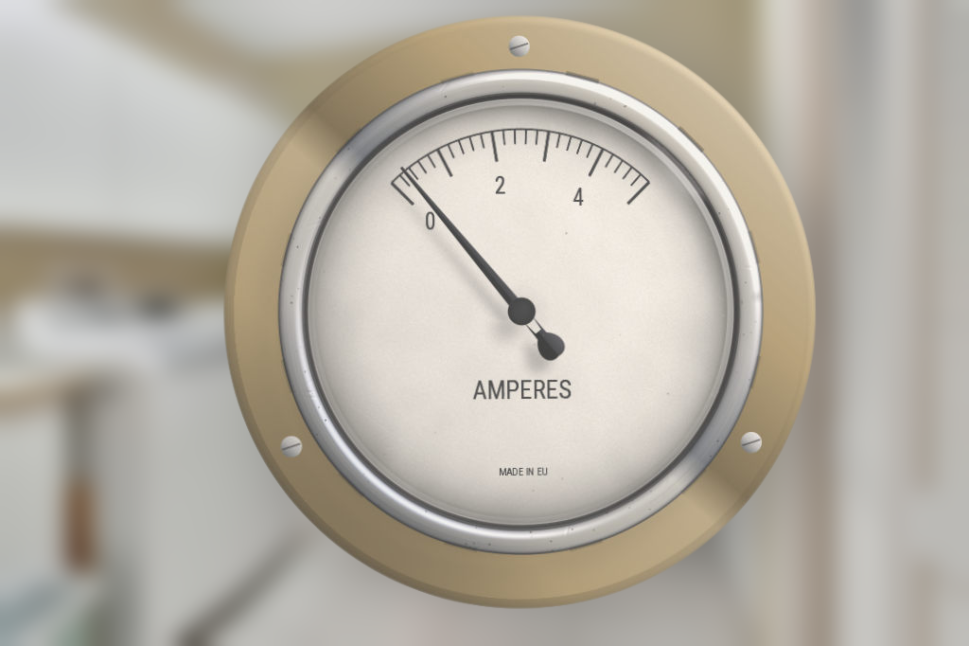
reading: 0.3A
